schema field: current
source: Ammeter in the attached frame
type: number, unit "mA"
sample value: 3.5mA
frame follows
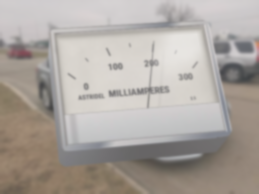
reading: 200mA
